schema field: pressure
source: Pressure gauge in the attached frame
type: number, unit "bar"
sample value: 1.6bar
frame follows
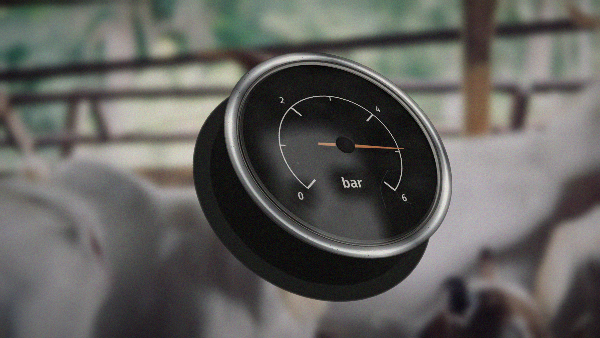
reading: 5bar
